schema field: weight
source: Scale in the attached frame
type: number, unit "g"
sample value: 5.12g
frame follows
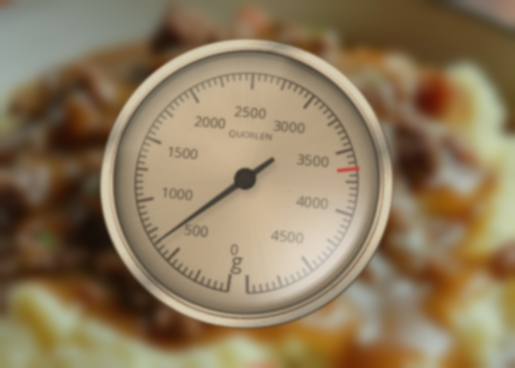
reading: 650g
